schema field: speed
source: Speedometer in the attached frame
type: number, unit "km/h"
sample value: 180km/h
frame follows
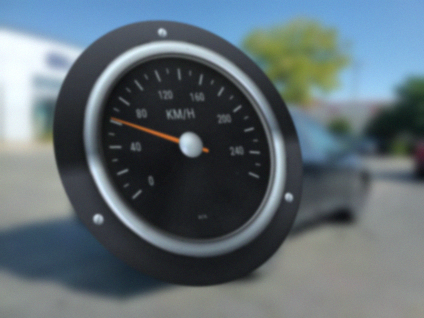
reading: 60km/h
